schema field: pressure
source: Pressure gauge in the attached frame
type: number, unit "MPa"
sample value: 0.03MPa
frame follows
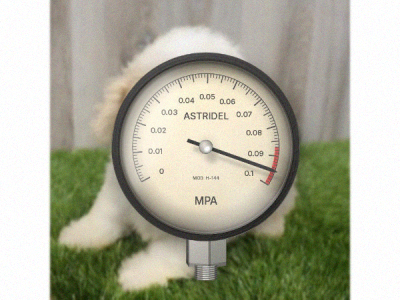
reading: 0.095MPa
